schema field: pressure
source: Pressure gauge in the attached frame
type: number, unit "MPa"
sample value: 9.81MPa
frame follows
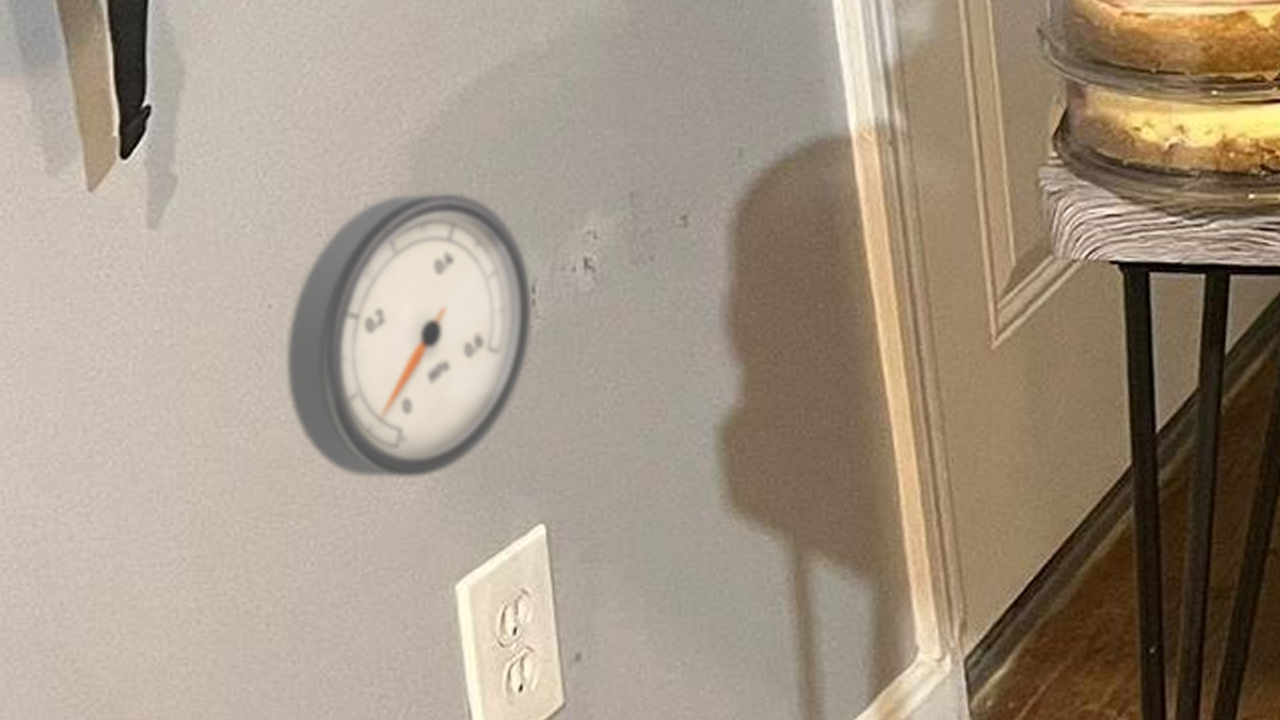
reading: 0.05MPa
